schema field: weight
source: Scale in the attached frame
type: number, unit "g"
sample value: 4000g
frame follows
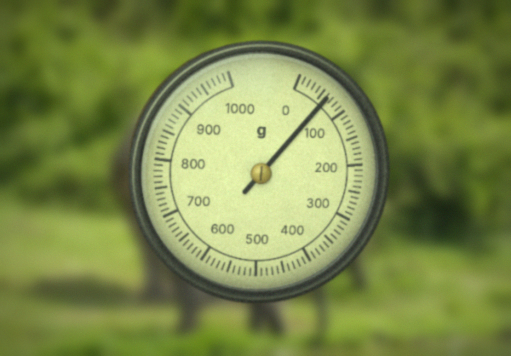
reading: 60g
